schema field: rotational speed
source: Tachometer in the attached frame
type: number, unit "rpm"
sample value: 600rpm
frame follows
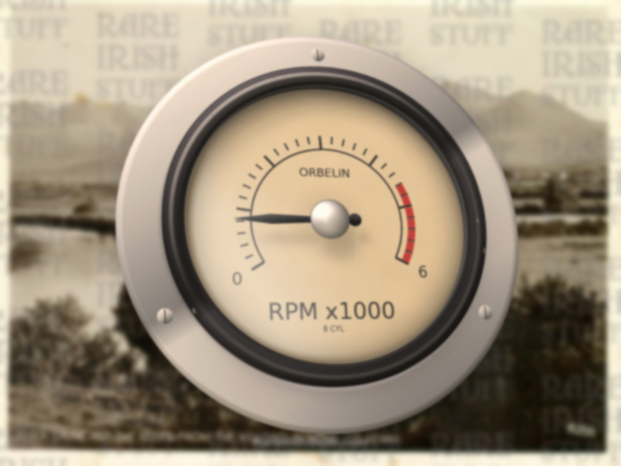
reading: 800rpm
